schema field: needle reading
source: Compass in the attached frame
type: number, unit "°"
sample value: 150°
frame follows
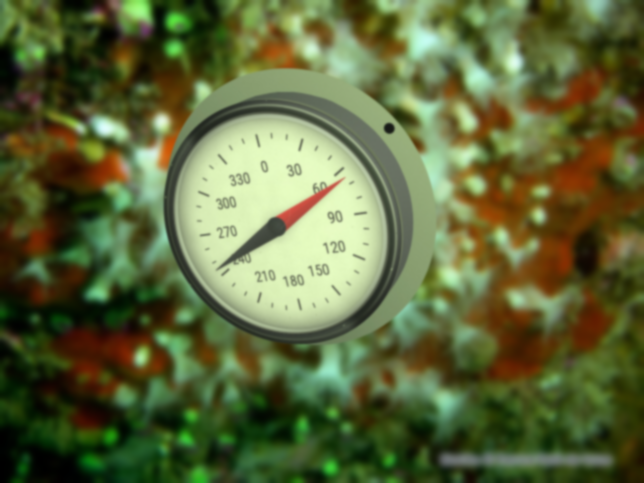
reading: 65°
